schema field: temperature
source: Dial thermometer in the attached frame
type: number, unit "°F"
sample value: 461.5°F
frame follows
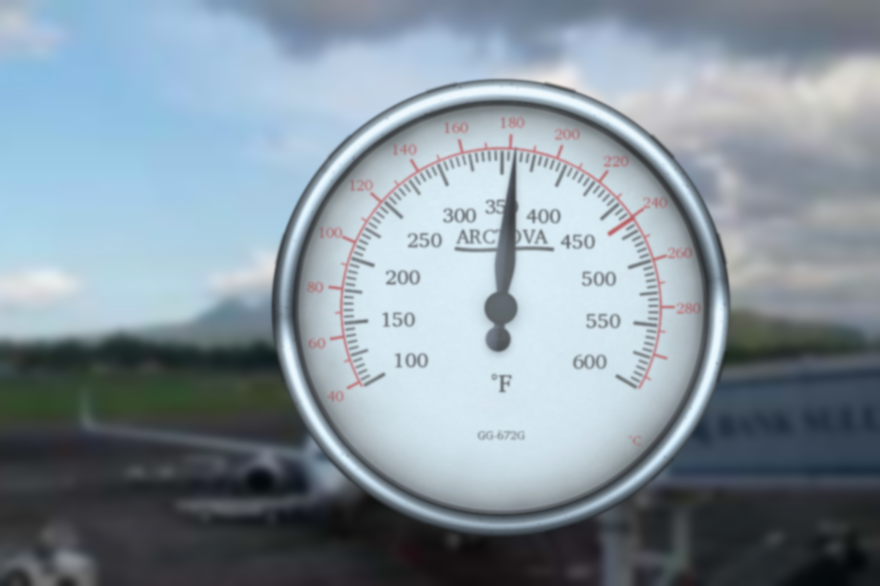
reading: 360°F
